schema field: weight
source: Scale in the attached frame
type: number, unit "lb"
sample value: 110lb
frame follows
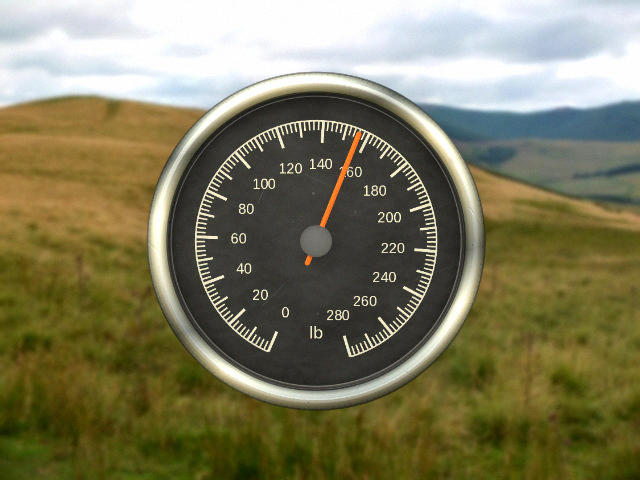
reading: 156lb
